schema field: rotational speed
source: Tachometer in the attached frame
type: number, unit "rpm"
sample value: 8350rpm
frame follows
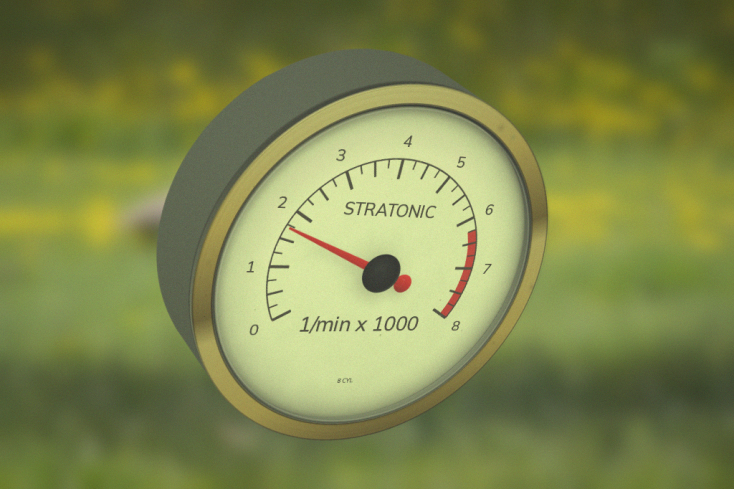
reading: 1750rpm
